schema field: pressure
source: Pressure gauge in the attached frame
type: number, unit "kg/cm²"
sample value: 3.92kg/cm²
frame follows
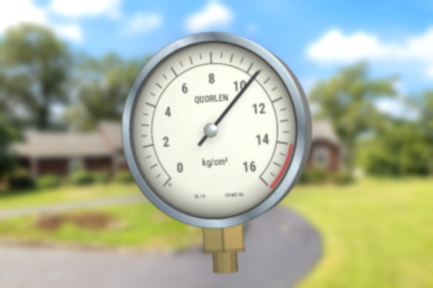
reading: 10.5kg/cm²
